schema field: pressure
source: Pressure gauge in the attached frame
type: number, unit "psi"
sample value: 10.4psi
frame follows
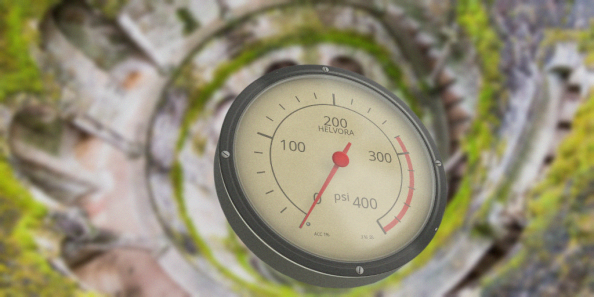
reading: 0psi
